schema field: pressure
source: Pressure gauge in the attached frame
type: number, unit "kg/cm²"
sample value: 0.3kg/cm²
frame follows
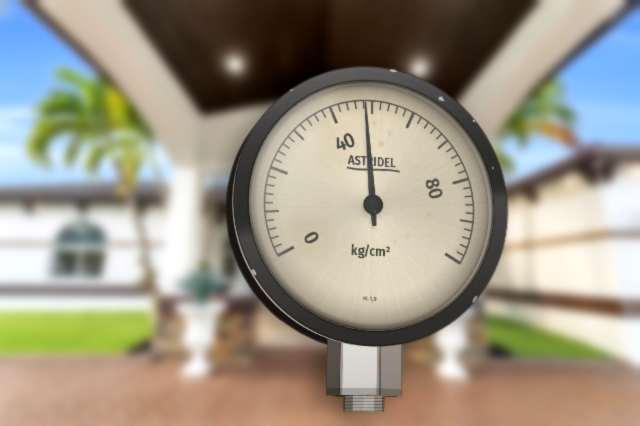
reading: 48kg/cm²
